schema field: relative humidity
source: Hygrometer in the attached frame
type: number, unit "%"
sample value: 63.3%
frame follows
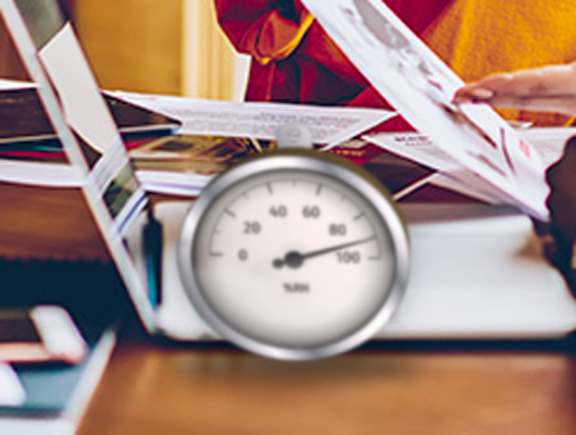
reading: 90%
